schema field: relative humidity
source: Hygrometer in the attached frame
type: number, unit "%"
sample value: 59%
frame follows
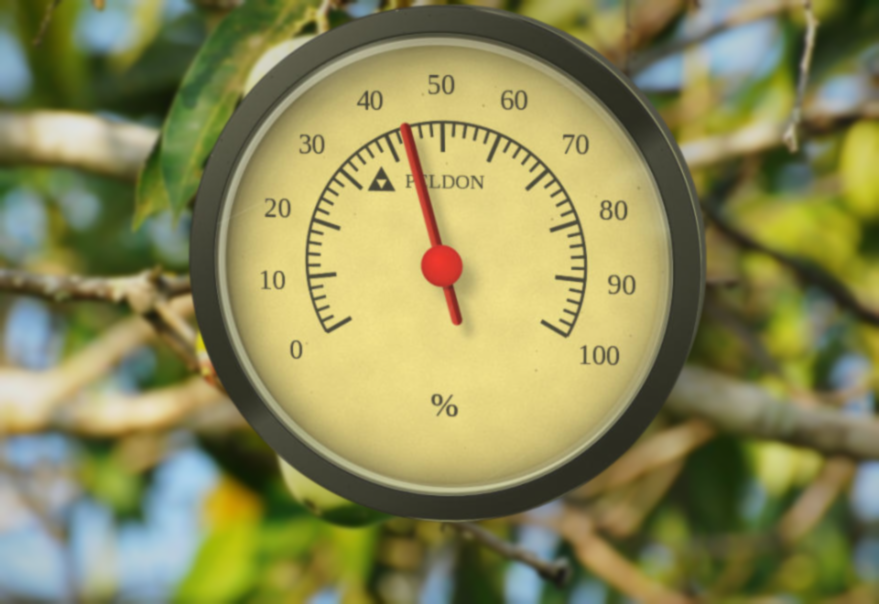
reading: 44%
